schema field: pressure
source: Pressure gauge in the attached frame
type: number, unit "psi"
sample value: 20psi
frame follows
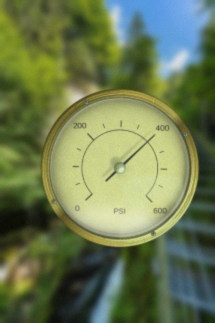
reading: 400psi
